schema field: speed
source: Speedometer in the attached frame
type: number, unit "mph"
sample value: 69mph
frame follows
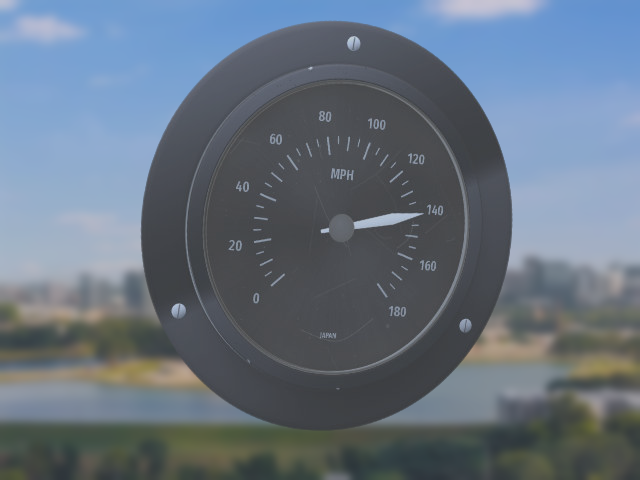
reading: 140mph
